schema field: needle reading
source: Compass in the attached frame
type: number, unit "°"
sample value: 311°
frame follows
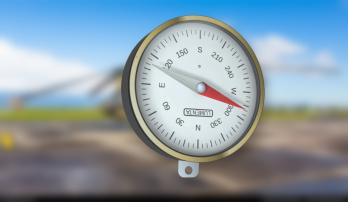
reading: 290°
